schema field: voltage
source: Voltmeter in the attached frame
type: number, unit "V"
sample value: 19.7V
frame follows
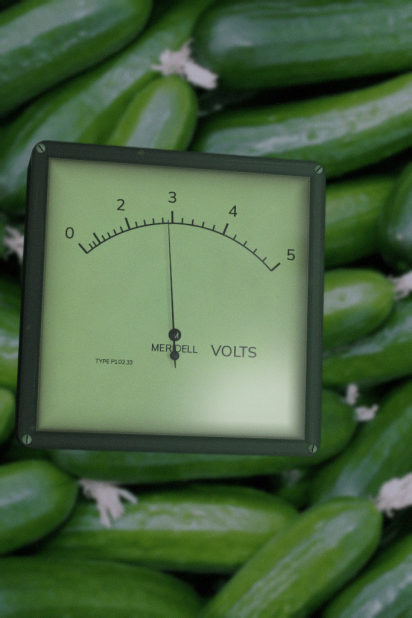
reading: 2.9V
